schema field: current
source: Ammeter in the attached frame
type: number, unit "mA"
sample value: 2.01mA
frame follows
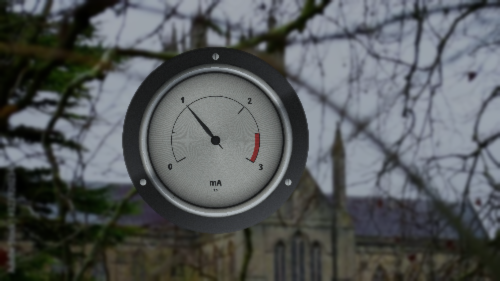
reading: 1mA
